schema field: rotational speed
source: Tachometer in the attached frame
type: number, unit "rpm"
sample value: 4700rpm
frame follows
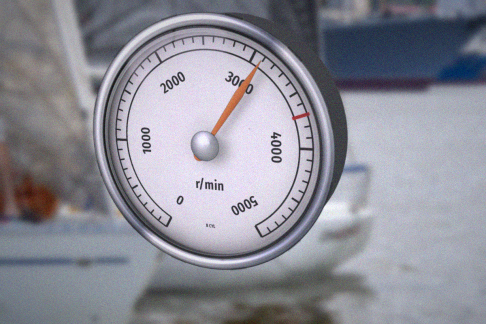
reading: 3100rpm
